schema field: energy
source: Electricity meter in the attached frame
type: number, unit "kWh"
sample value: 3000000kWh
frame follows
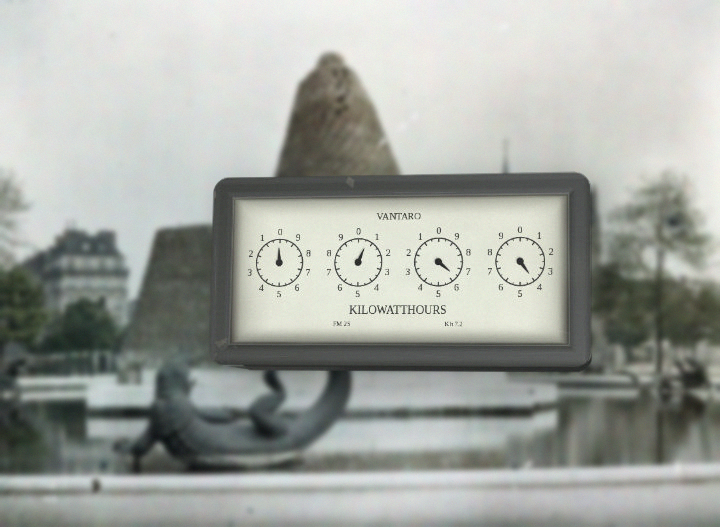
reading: 64kWh
